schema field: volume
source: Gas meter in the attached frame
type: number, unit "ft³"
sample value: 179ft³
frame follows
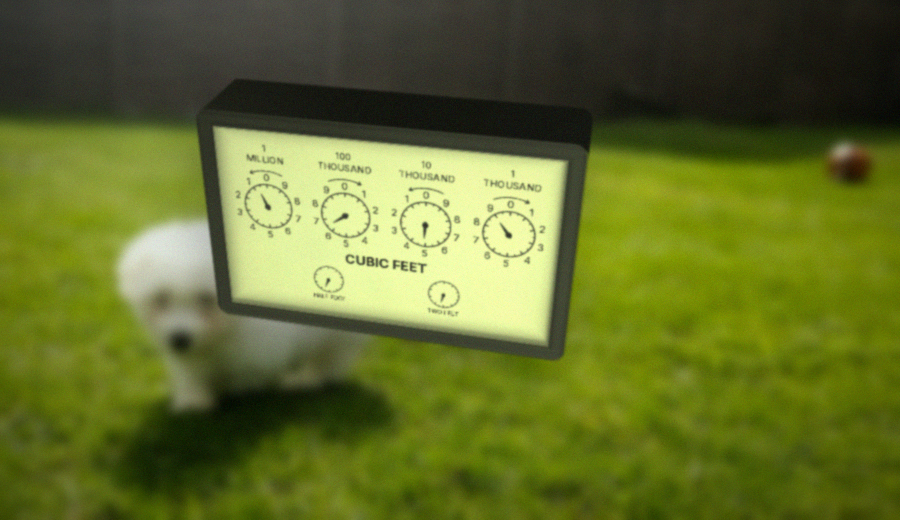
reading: 64900ft³
